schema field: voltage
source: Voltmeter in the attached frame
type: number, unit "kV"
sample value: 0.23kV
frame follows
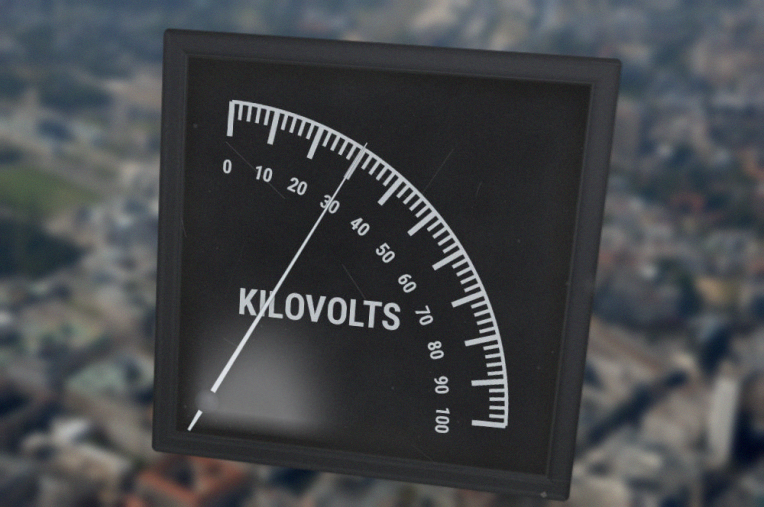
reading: 30kV
